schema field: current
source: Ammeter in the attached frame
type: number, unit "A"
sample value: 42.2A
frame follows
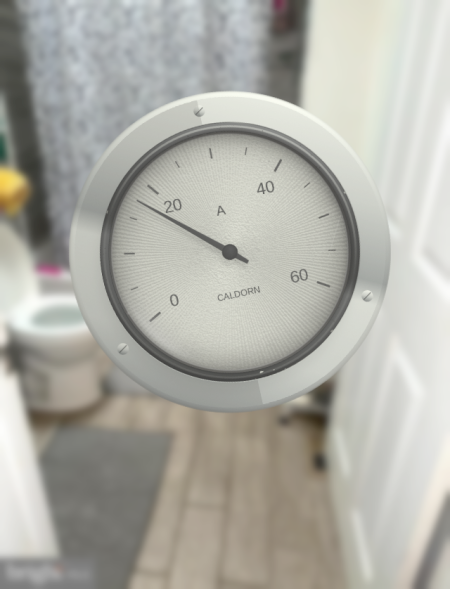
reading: 17.5A
